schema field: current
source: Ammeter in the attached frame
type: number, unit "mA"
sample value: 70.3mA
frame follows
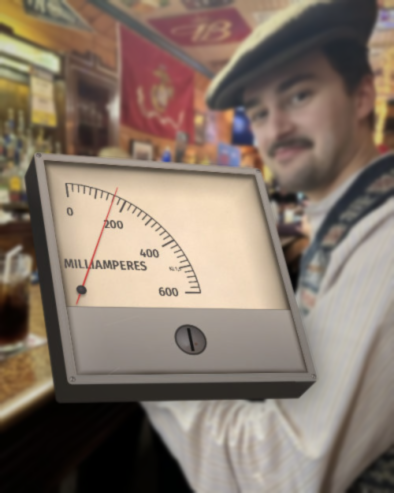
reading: 160mA
